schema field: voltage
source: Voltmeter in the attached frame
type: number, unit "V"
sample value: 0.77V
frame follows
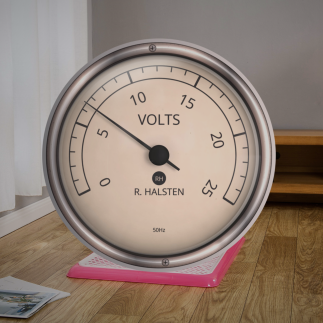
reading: 6.5V
